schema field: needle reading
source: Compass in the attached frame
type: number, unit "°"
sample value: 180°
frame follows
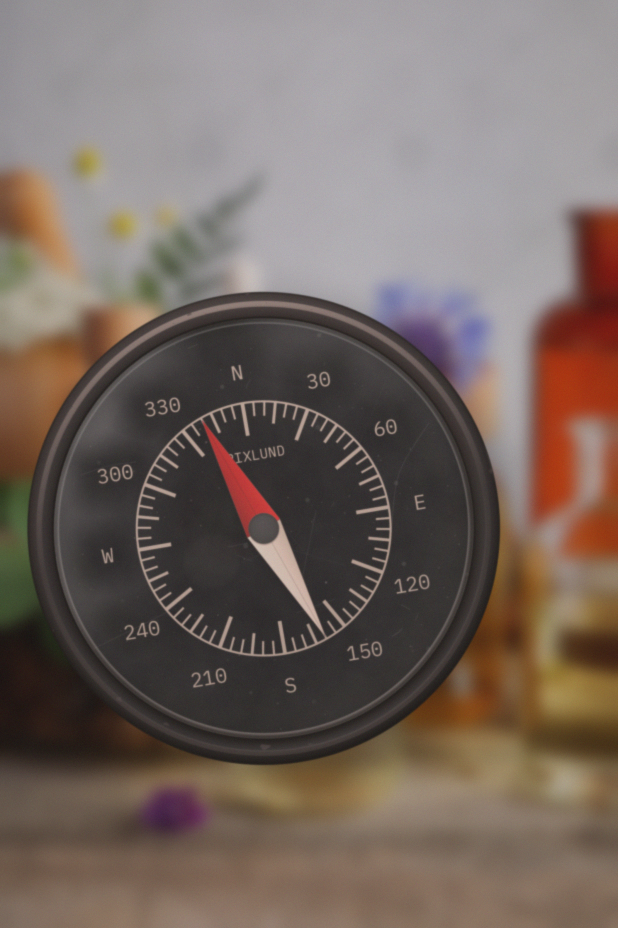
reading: 340°
